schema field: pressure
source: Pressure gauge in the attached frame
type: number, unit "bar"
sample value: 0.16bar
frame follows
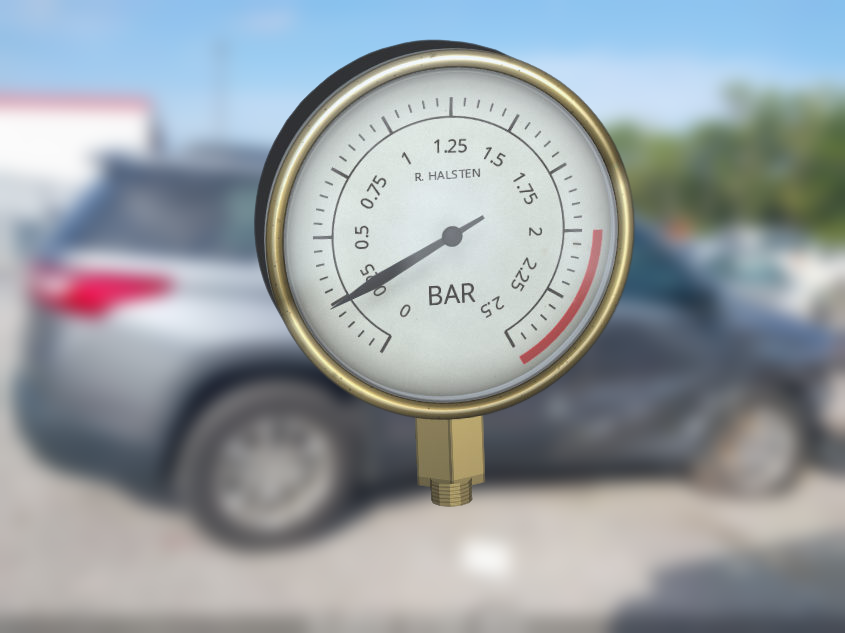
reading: 0.25bar
